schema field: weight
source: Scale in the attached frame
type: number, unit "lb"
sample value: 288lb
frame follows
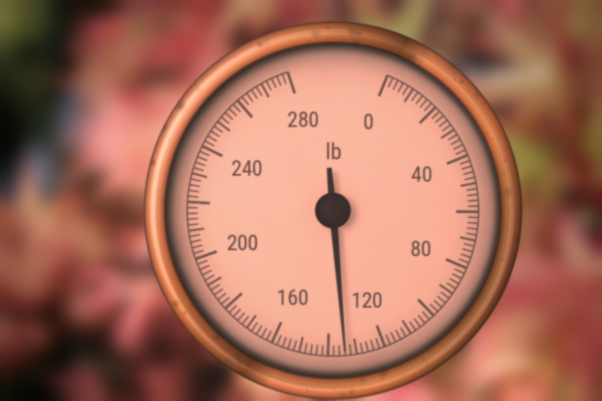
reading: 134lb
